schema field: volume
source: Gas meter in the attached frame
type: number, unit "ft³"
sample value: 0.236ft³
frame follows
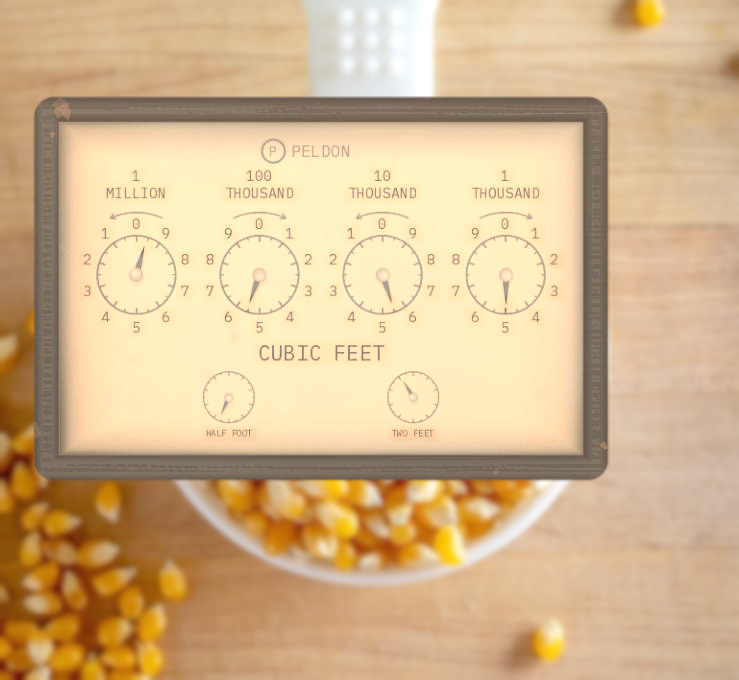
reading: 955500ft³
